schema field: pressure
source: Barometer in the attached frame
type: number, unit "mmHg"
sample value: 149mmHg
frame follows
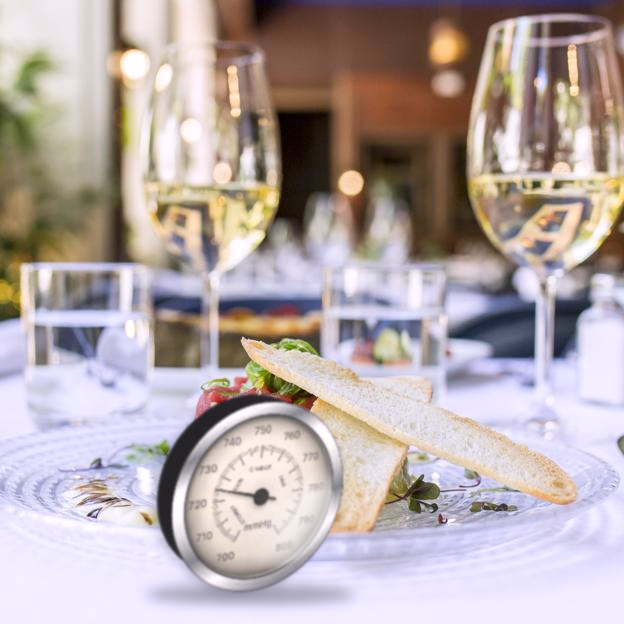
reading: 725mmHg
